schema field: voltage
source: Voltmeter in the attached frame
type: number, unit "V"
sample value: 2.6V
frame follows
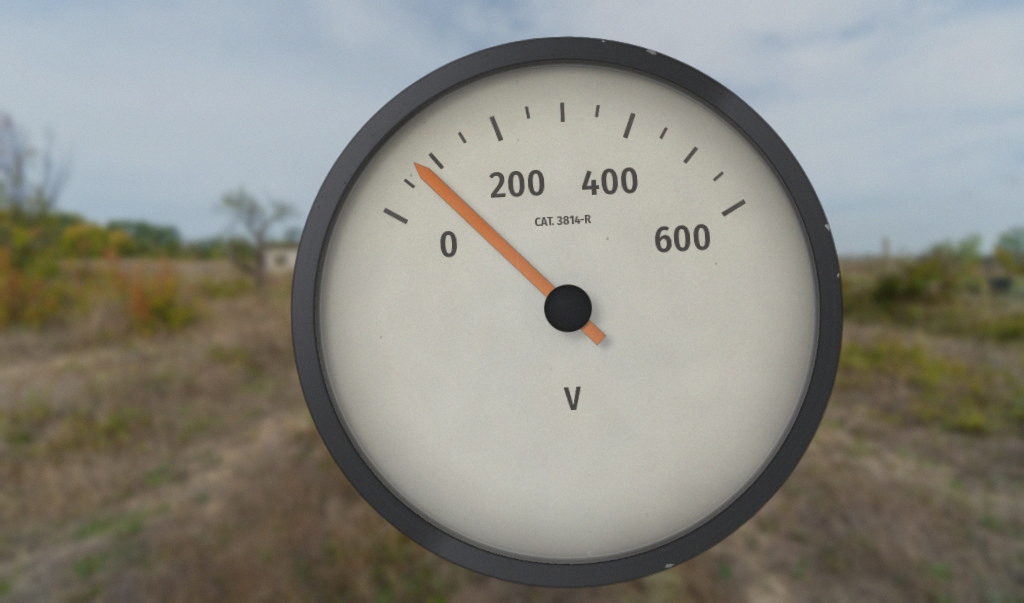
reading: 75V
